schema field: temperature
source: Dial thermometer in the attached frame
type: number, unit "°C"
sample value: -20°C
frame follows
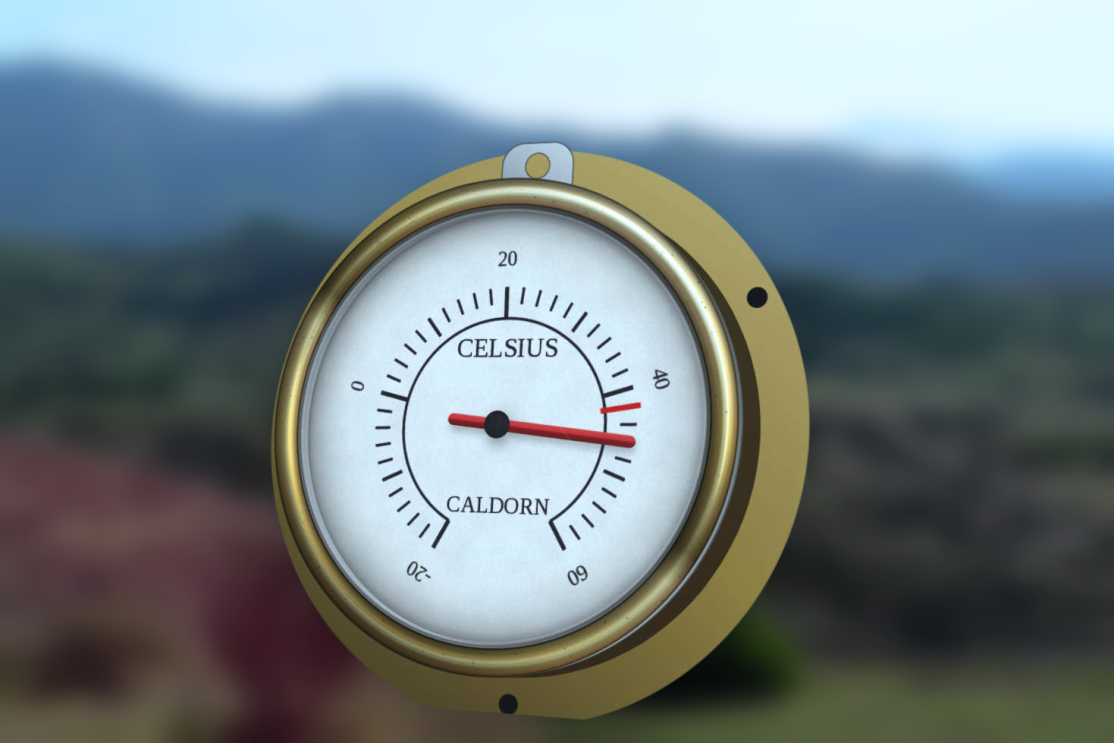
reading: 46°C
